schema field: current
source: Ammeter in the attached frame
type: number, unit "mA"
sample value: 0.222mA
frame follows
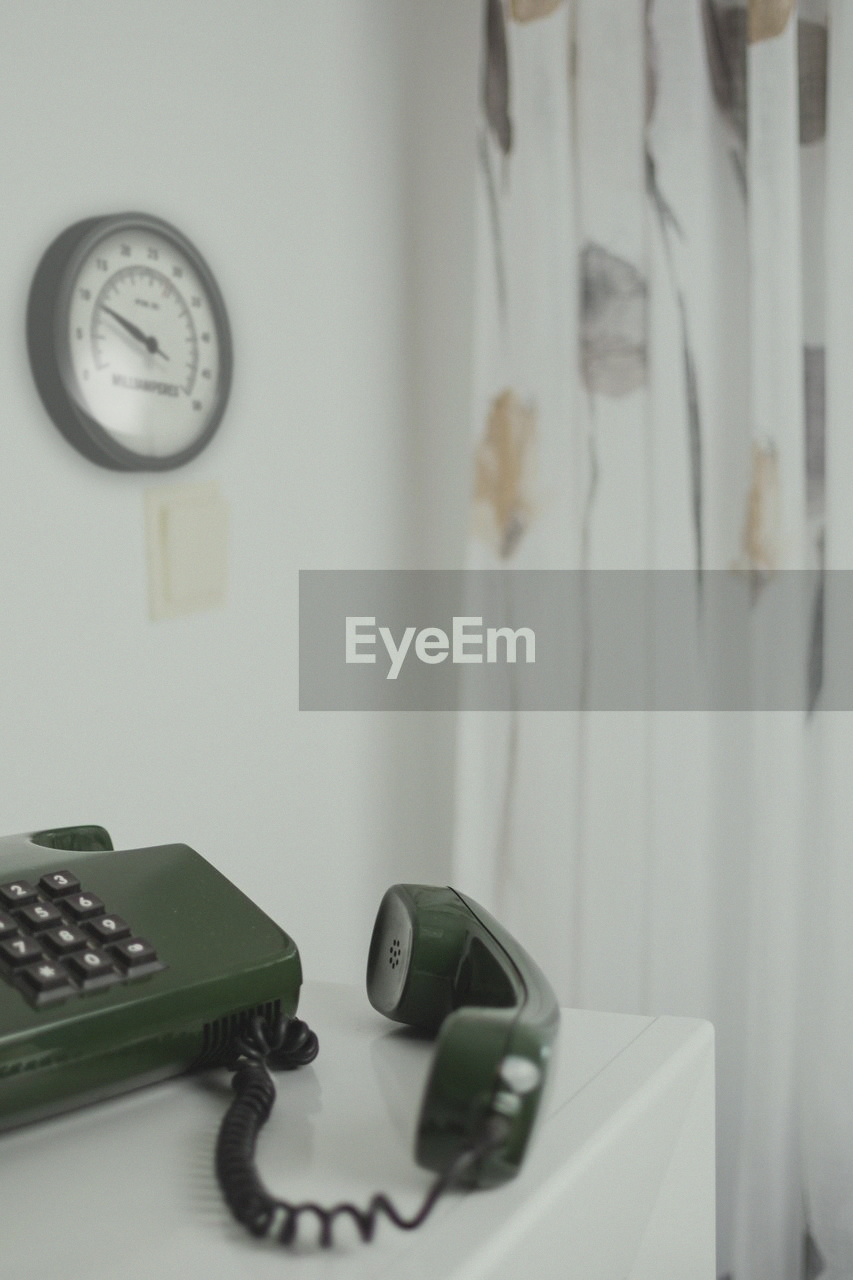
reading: 10mA
